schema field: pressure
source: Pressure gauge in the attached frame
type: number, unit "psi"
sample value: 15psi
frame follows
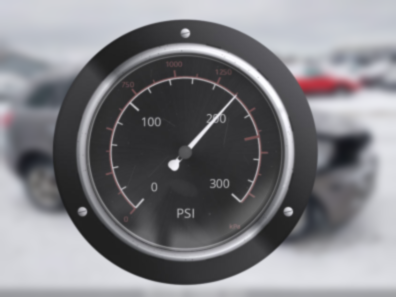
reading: 200psi
